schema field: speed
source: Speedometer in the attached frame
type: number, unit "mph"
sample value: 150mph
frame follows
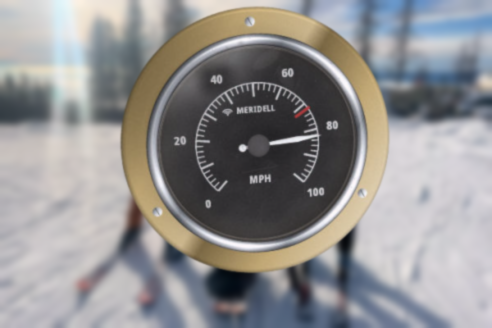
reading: 82mph
